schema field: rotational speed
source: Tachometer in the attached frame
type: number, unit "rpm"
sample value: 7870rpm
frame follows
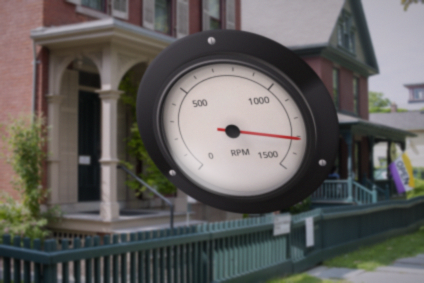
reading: 1300rpm
